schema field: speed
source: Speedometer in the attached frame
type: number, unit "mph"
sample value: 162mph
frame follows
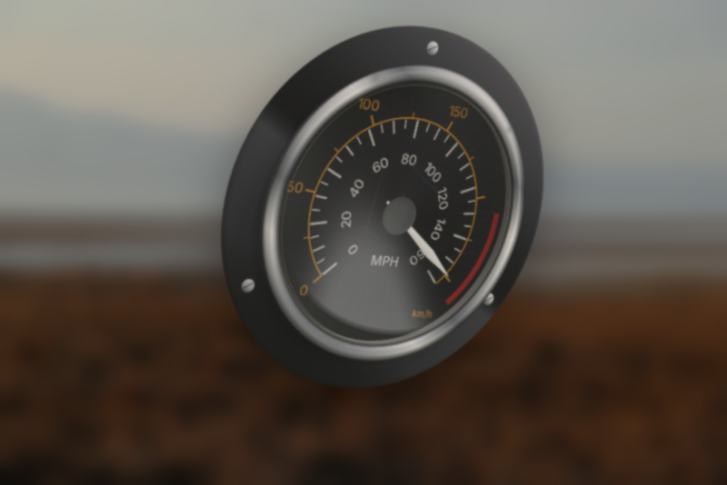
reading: 155mph
